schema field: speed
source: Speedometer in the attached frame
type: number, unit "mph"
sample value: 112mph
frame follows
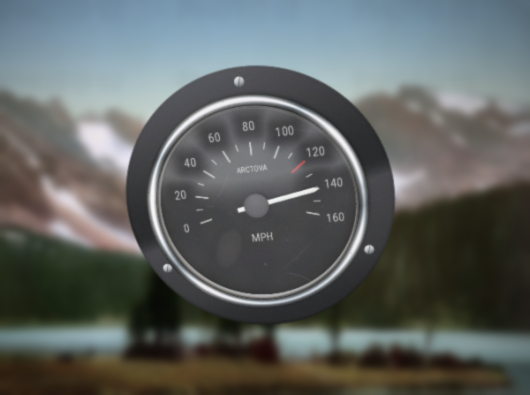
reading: 140mph
